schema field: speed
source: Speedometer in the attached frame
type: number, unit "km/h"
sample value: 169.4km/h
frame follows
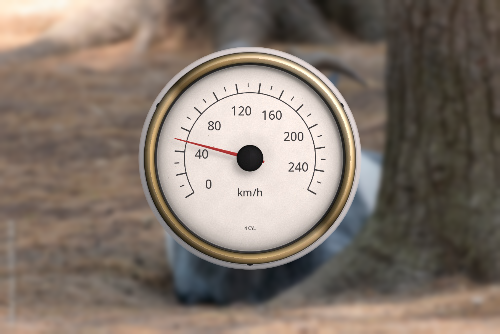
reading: 50km/h
